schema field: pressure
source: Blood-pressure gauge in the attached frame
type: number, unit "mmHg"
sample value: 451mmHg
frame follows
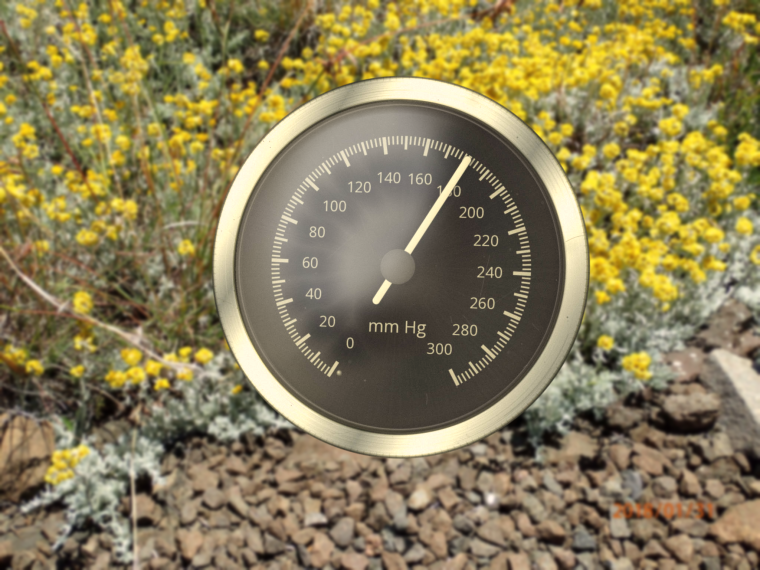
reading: 180mmHg
